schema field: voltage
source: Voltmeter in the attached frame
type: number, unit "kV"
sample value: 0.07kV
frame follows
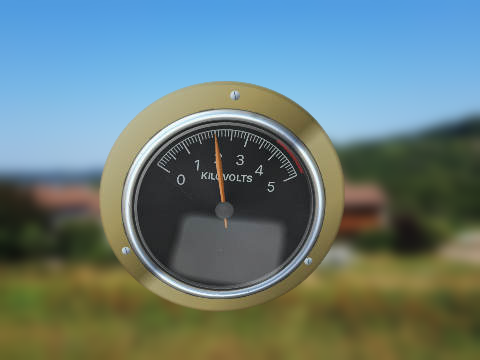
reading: 2kV
